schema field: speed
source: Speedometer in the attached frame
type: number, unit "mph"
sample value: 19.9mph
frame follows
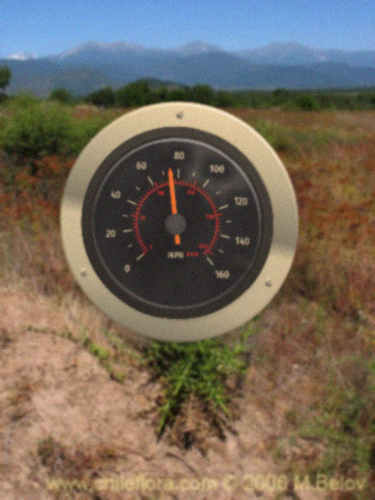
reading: 75mph
